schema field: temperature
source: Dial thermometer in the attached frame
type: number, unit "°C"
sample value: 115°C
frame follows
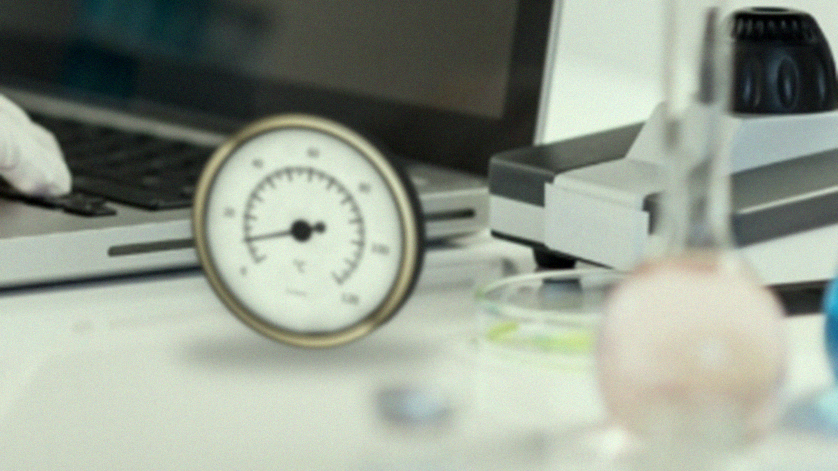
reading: 10°C
